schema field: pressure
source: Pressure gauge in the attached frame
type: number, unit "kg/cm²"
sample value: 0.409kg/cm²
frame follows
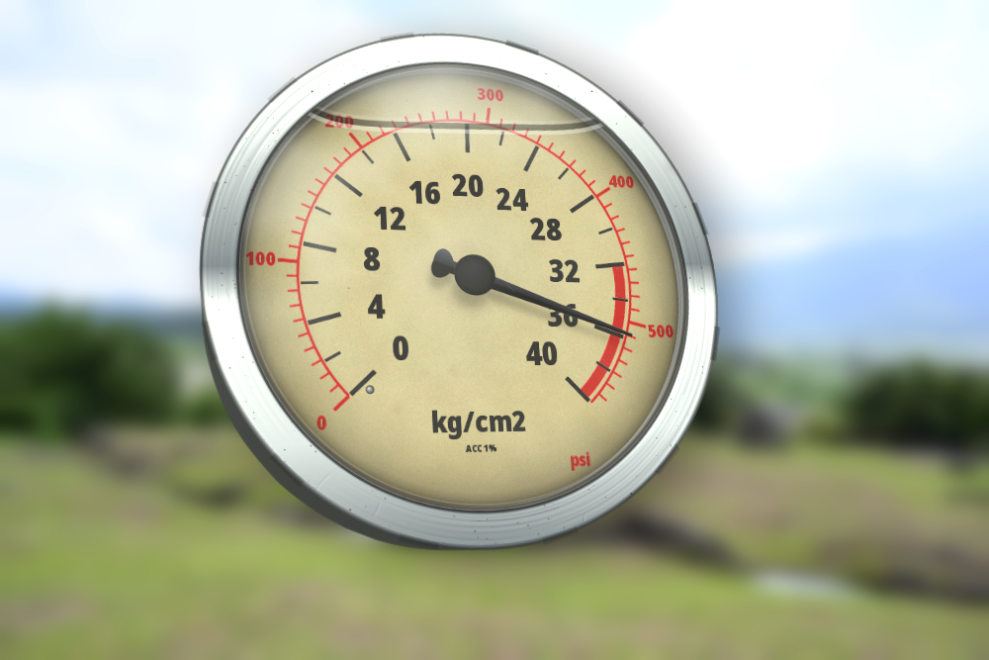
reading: 36kg/cm²
